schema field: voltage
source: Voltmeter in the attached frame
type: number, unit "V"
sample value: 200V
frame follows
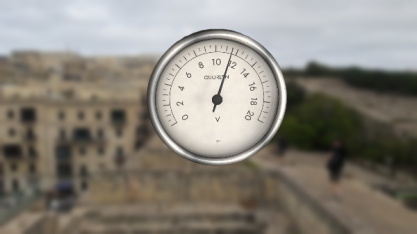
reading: 11.5V
